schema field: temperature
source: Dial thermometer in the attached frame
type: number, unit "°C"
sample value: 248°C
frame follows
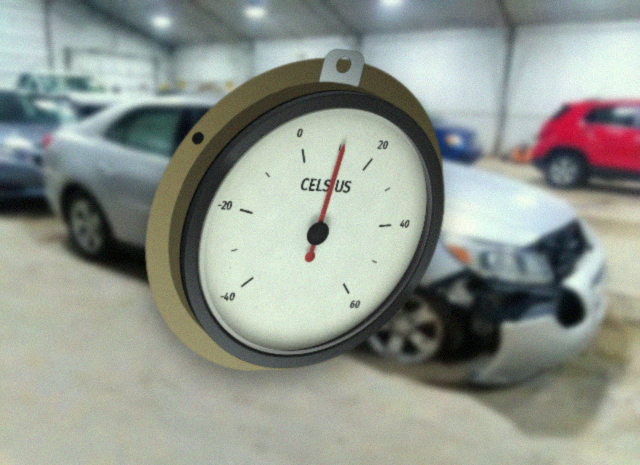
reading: 10°C
